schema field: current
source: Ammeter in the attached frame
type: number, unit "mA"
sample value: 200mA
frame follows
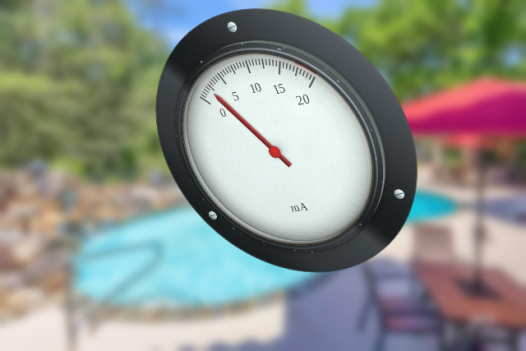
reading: 2.5mA
